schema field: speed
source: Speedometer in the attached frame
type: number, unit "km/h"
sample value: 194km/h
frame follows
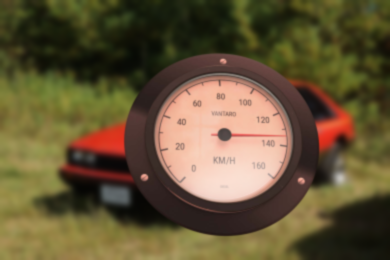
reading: 135km/h
